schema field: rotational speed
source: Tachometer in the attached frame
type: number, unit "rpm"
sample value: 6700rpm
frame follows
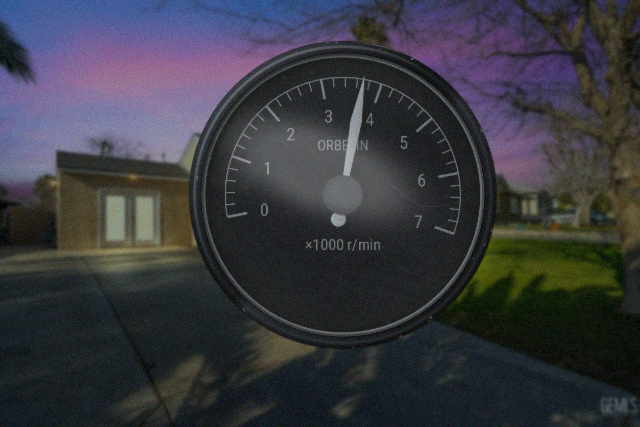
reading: 3700rpm
